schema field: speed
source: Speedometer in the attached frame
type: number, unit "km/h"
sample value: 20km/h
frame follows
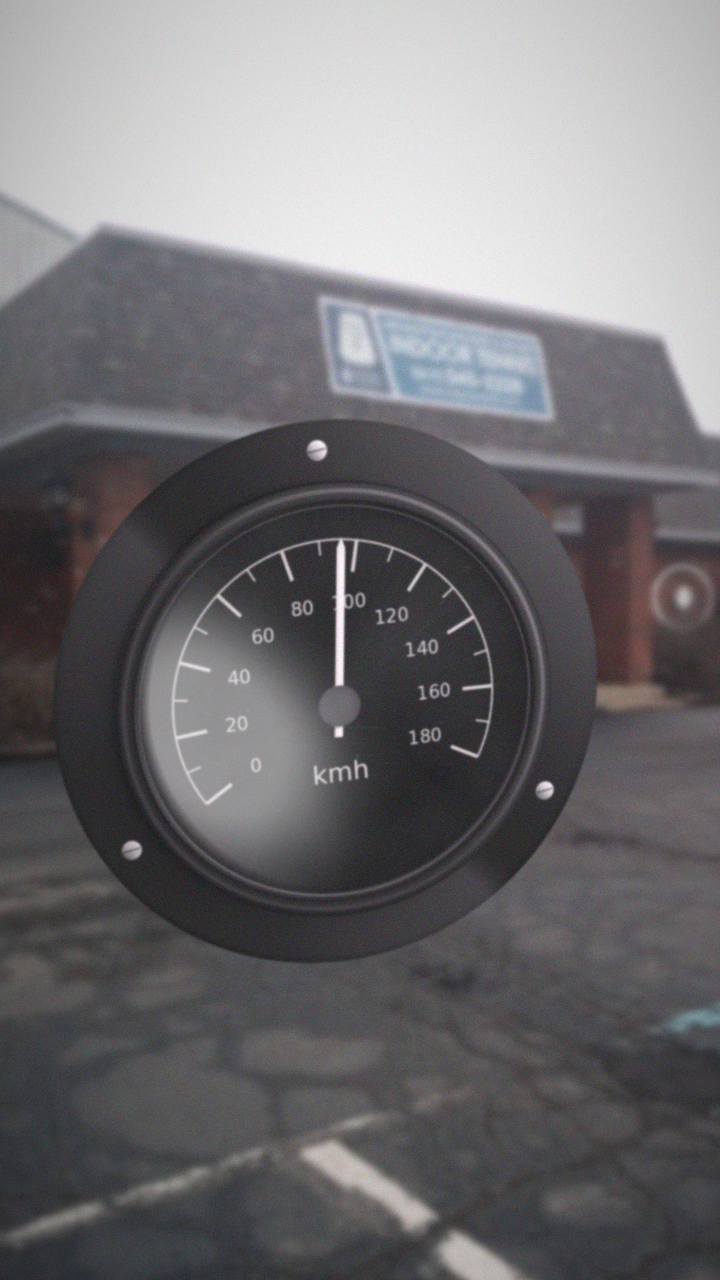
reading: 95km/h
